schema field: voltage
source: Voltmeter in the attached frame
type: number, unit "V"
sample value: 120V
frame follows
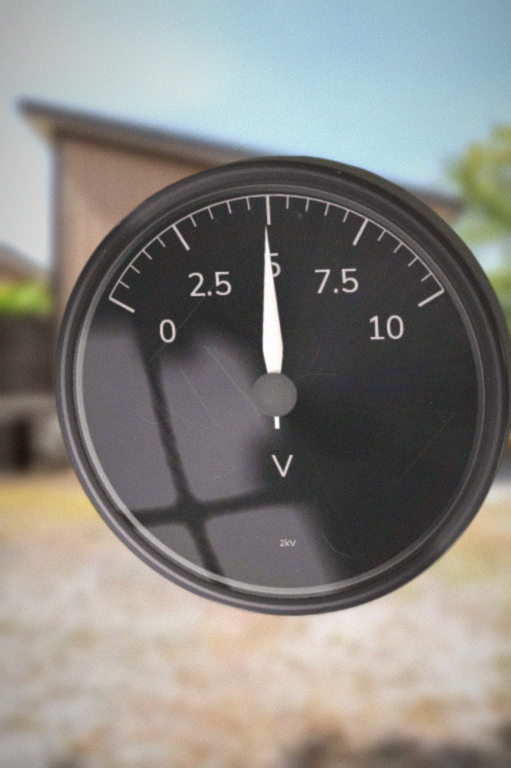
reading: 5V
